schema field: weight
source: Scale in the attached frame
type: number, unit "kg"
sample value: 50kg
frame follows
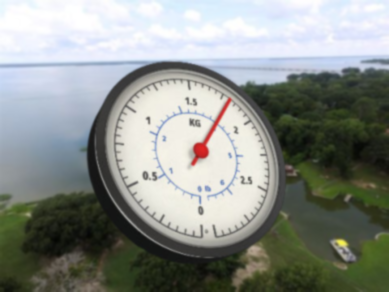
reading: 1.8kg
